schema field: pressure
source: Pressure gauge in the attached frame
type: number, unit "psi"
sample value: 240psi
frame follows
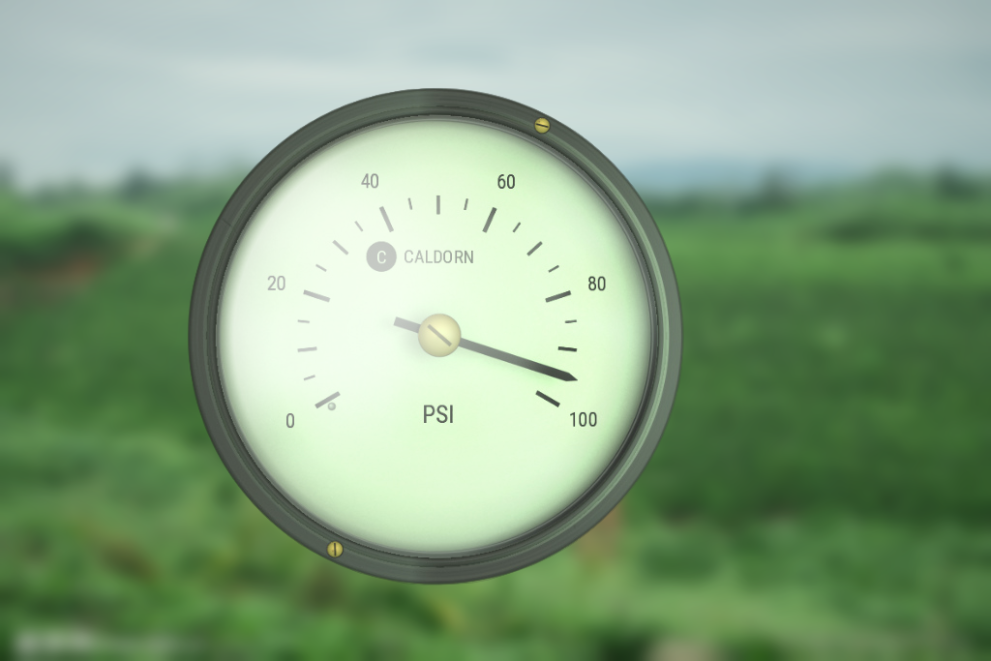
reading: 95psi
